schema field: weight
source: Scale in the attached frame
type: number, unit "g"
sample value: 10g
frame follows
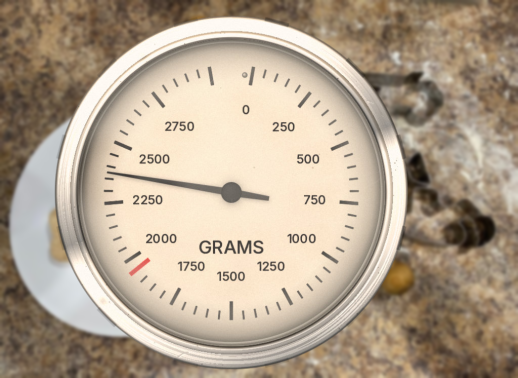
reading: 2375g
